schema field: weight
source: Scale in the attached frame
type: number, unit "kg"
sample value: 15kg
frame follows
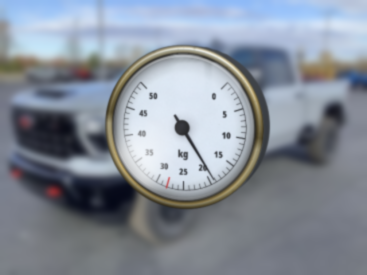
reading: 19kg
